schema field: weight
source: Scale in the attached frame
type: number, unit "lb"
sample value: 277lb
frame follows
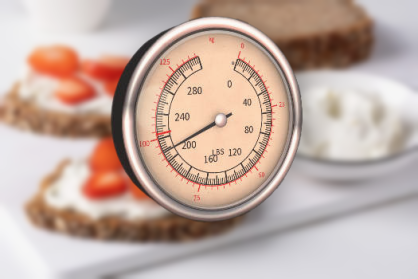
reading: 210lb
